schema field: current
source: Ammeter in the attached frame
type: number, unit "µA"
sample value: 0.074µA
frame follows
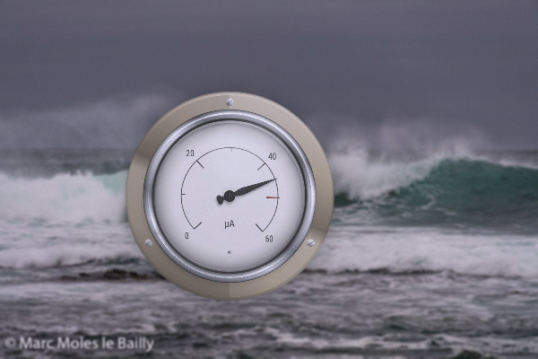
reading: 45µA
